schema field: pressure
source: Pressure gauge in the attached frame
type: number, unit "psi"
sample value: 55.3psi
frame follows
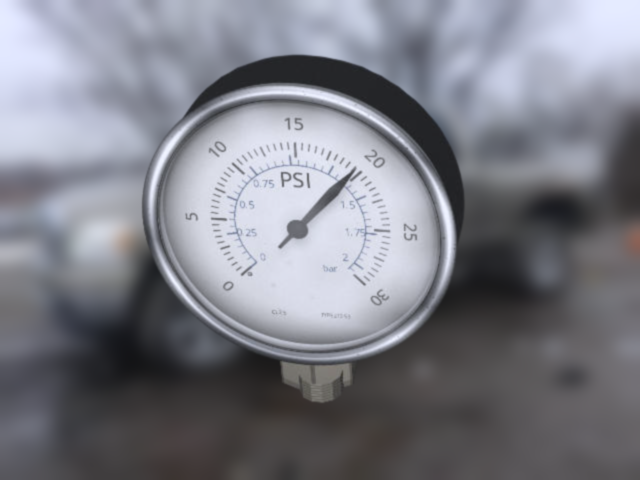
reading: 19.5psi
